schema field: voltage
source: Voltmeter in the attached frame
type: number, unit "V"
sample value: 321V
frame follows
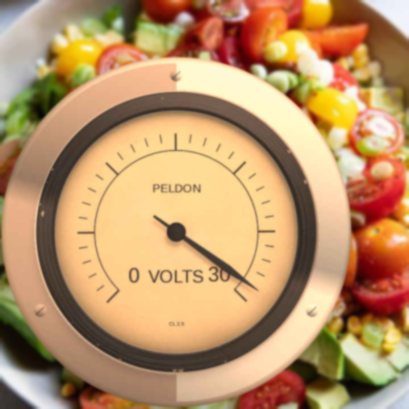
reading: 29V
